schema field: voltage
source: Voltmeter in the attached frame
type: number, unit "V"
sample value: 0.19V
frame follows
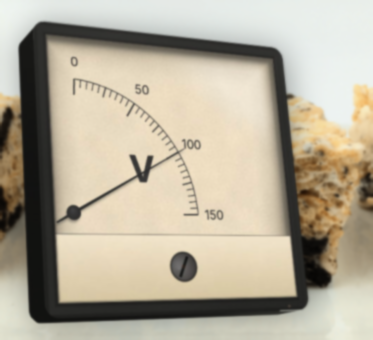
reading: 100V
